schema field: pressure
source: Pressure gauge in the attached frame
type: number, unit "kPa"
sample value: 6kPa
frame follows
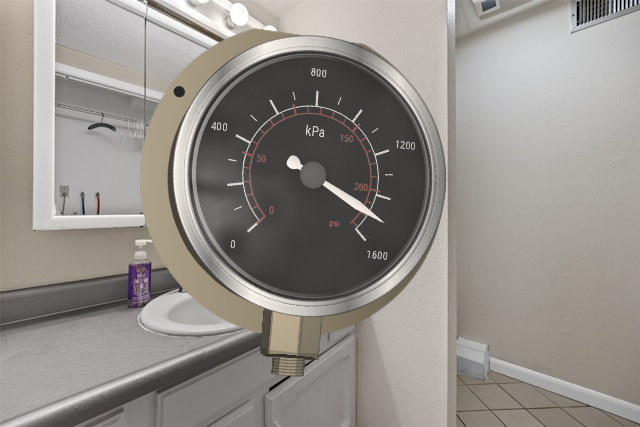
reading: 1500kPa
